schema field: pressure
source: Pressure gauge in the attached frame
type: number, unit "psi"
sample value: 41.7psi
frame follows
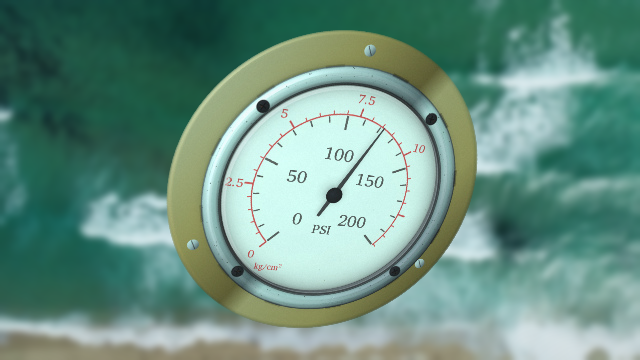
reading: 120psi
